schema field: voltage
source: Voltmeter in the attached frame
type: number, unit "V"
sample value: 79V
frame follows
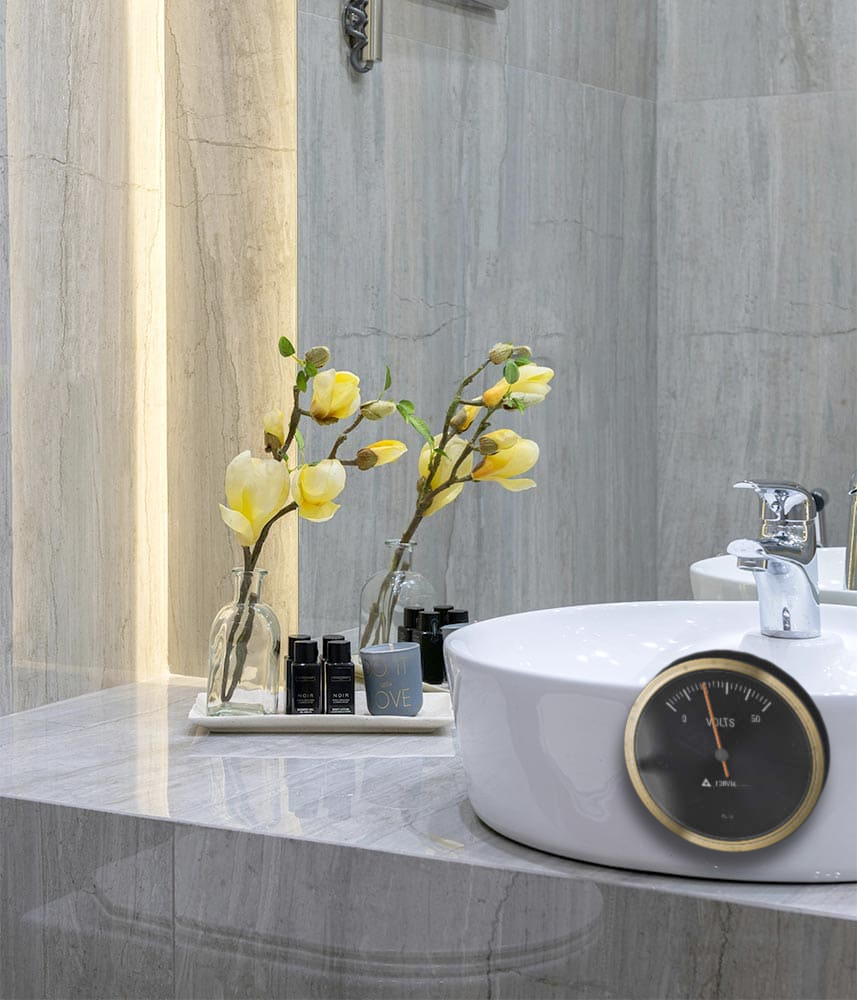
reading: 20V
